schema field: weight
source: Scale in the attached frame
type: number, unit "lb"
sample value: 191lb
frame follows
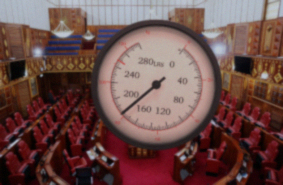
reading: 180lb
